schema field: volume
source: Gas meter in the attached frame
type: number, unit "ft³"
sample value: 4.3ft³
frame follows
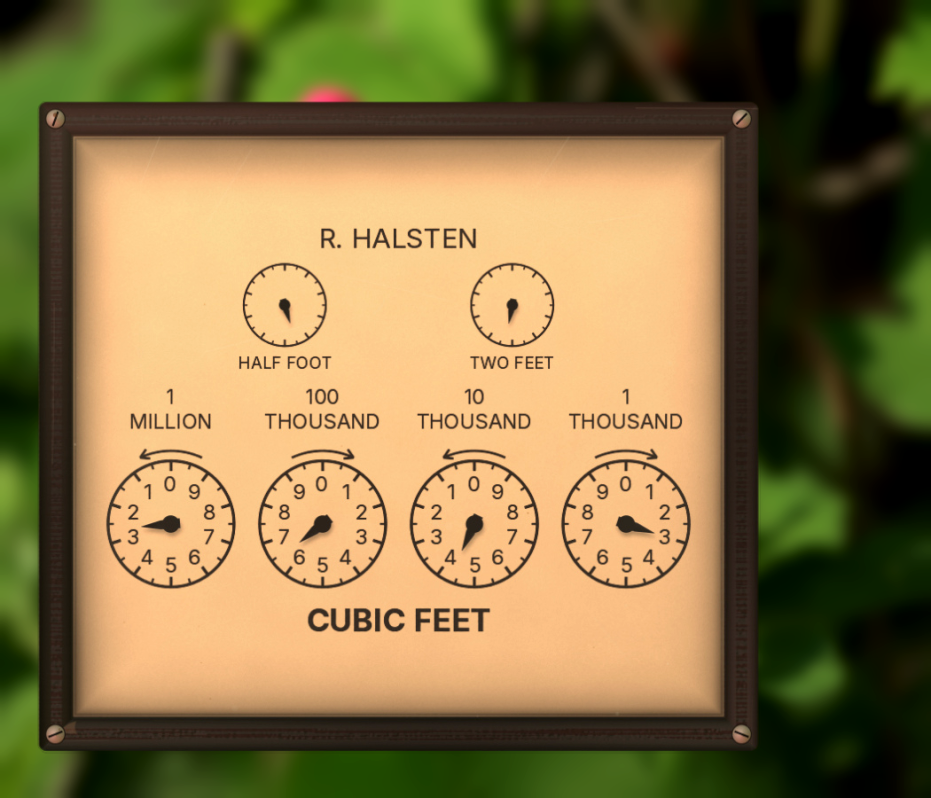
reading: 264300ft³
